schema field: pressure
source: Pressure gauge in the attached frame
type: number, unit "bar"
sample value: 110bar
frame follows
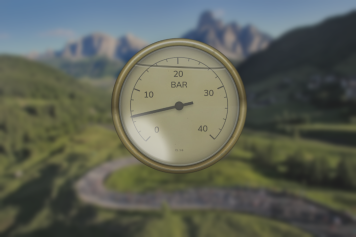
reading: 5bar
